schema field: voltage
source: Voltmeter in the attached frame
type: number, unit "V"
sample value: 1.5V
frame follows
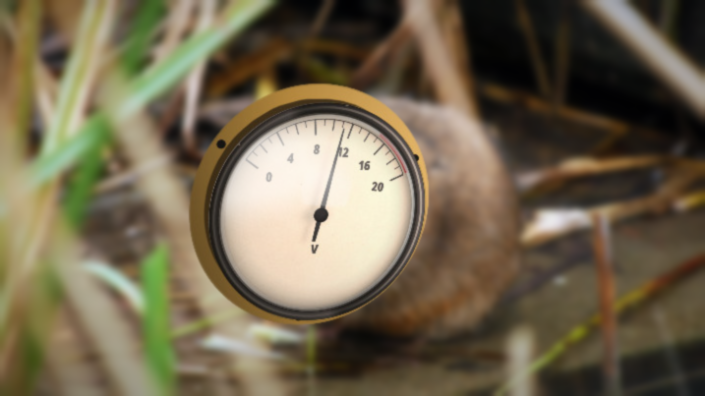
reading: 11V
